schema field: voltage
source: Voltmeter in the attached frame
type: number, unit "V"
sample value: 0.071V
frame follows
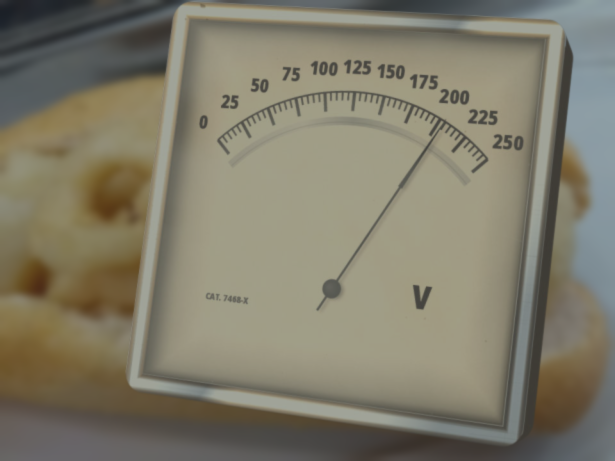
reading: 205V
